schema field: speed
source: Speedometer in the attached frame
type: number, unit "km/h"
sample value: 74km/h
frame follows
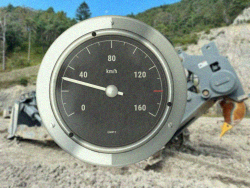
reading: 30km/h
